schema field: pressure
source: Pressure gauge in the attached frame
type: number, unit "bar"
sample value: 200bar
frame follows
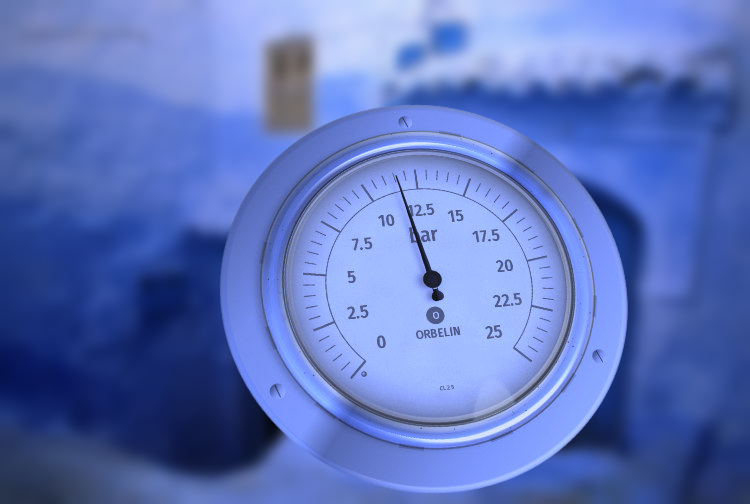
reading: 11.5bar
